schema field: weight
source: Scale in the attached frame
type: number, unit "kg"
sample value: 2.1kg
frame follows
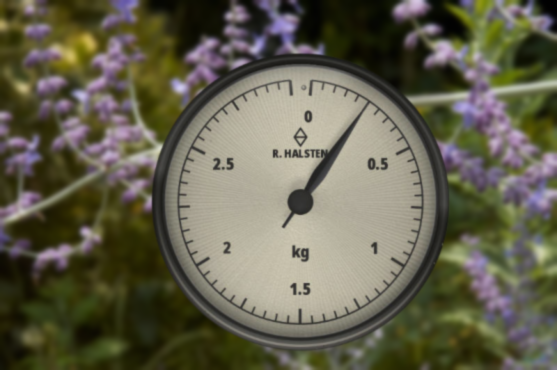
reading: 0.25kg
